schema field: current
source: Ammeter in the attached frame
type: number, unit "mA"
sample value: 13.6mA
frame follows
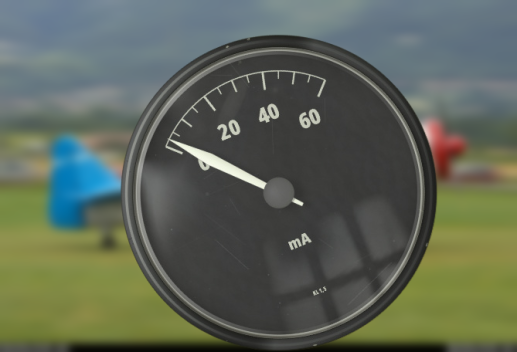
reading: 2.5mA
